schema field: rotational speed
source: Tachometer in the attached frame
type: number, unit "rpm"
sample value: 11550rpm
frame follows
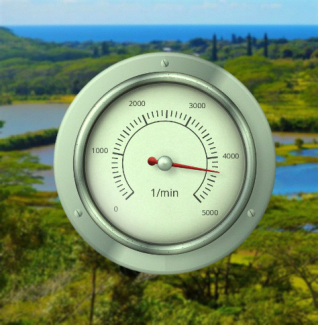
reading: 4300rpm
